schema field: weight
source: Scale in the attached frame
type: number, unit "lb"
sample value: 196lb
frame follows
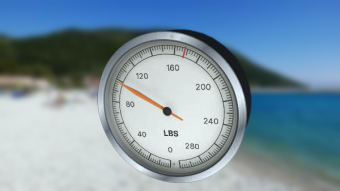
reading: 100lb
